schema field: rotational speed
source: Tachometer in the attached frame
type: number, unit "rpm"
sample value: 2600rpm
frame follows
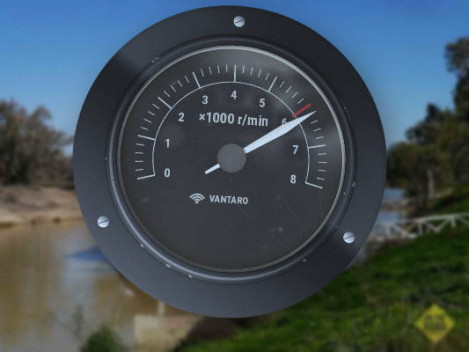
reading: 6200rpm
